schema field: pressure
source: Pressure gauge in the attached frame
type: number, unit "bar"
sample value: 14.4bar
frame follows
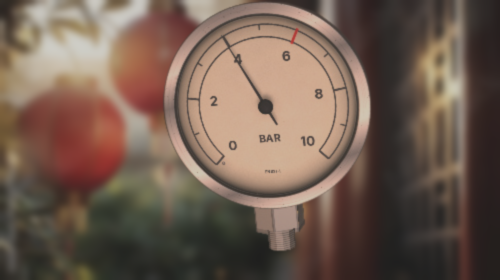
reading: 4bar
